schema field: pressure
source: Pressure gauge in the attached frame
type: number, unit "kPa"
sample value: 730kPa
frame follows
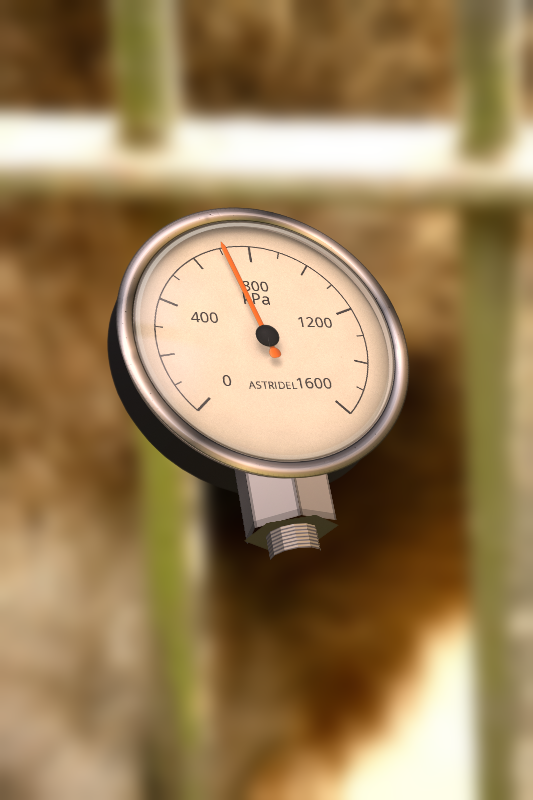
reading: 700kPa
